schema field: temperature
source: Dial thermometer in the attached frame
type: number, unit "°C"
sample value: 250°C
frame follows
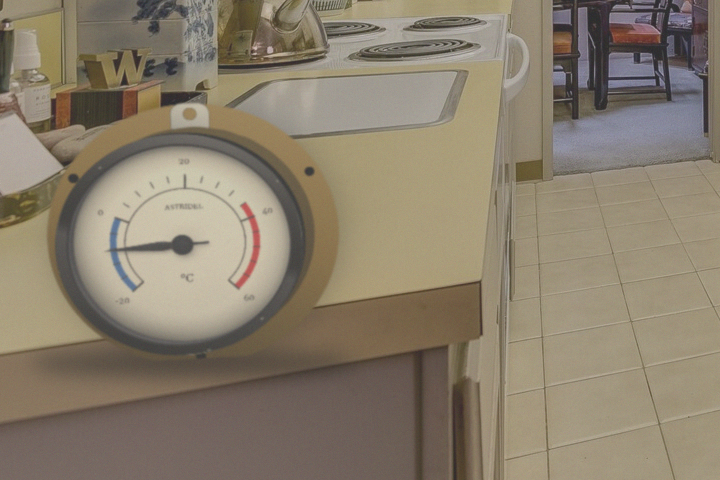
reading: -8°C
